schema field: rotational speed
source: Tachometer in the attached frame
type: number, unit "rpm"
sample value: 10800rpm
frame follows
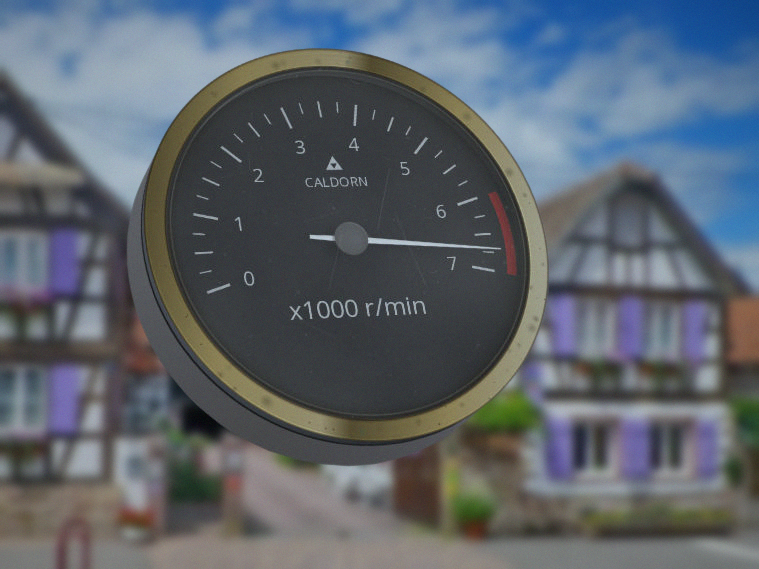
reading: 6750rpm
